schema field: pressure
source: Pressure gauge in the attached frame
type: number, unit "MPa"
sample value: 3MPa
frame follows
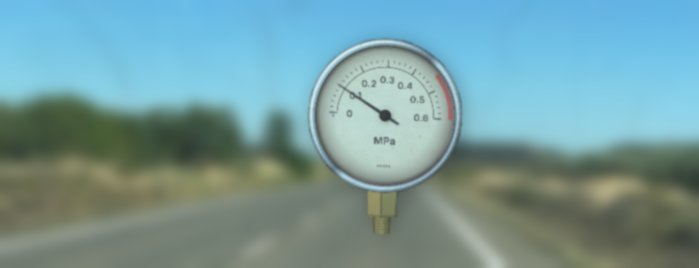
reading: 0.1MPa
